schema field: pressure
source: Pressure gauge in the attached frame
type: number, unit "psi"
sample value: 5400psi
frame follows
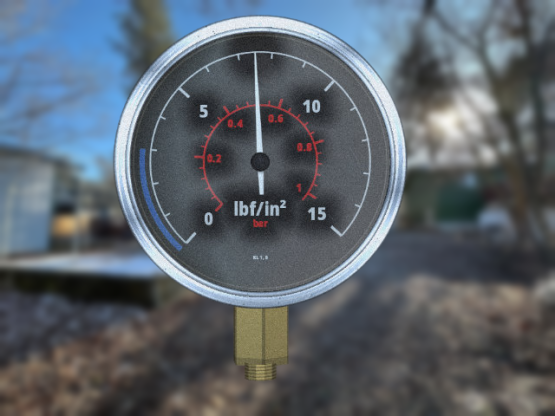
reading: 7.5psi
